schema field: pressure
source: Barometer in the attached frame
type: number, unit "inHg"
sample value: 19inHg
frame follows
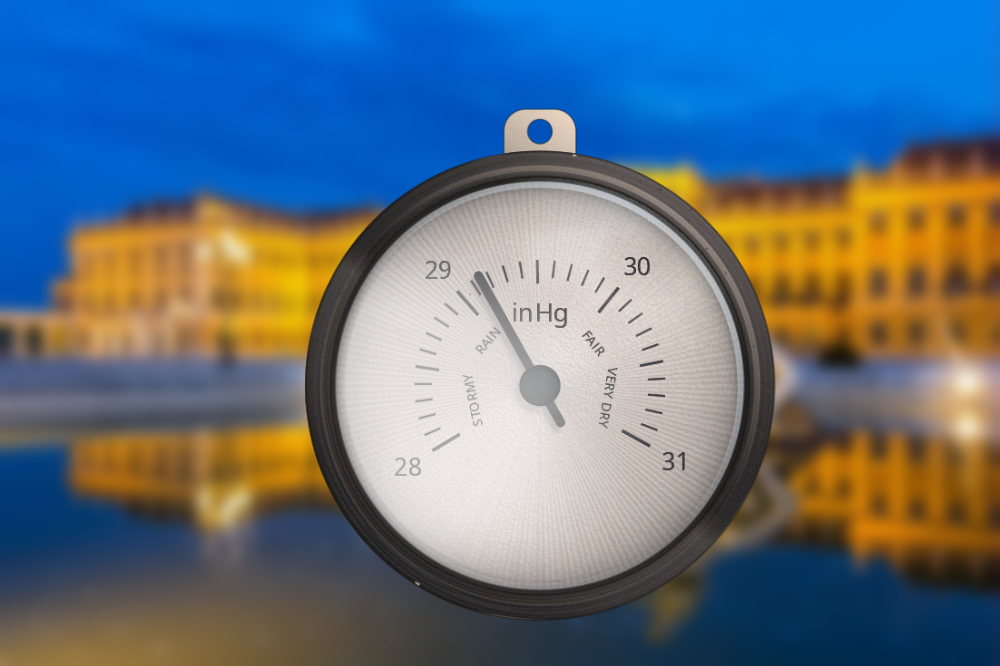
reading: 29.15inHg
